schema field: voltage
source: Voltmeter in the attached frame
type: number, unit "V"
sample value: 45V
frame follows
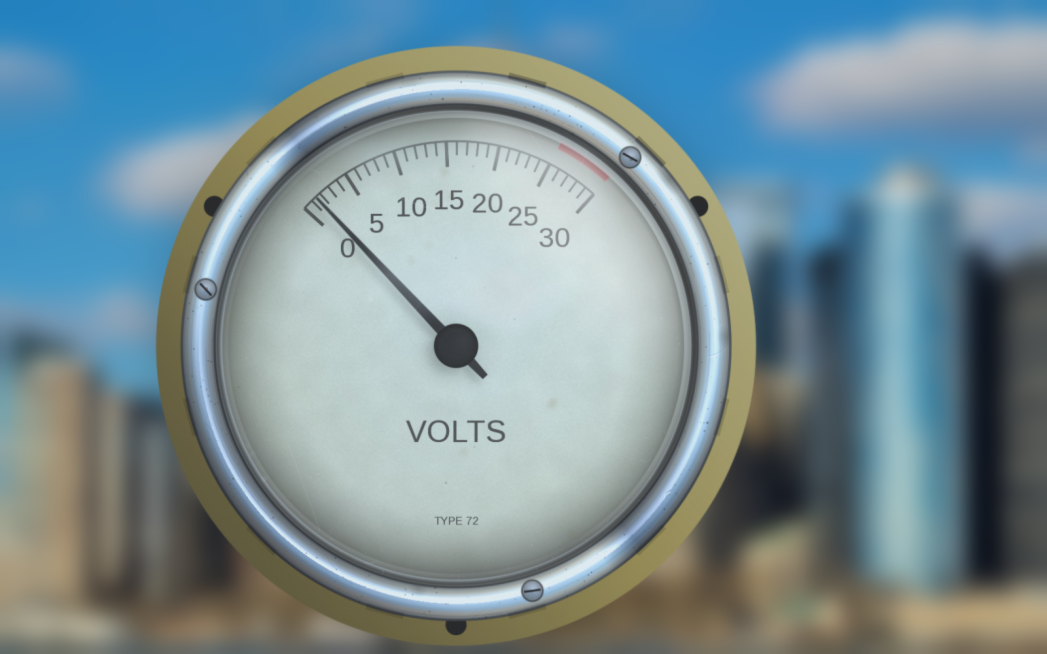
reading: 1.5V
